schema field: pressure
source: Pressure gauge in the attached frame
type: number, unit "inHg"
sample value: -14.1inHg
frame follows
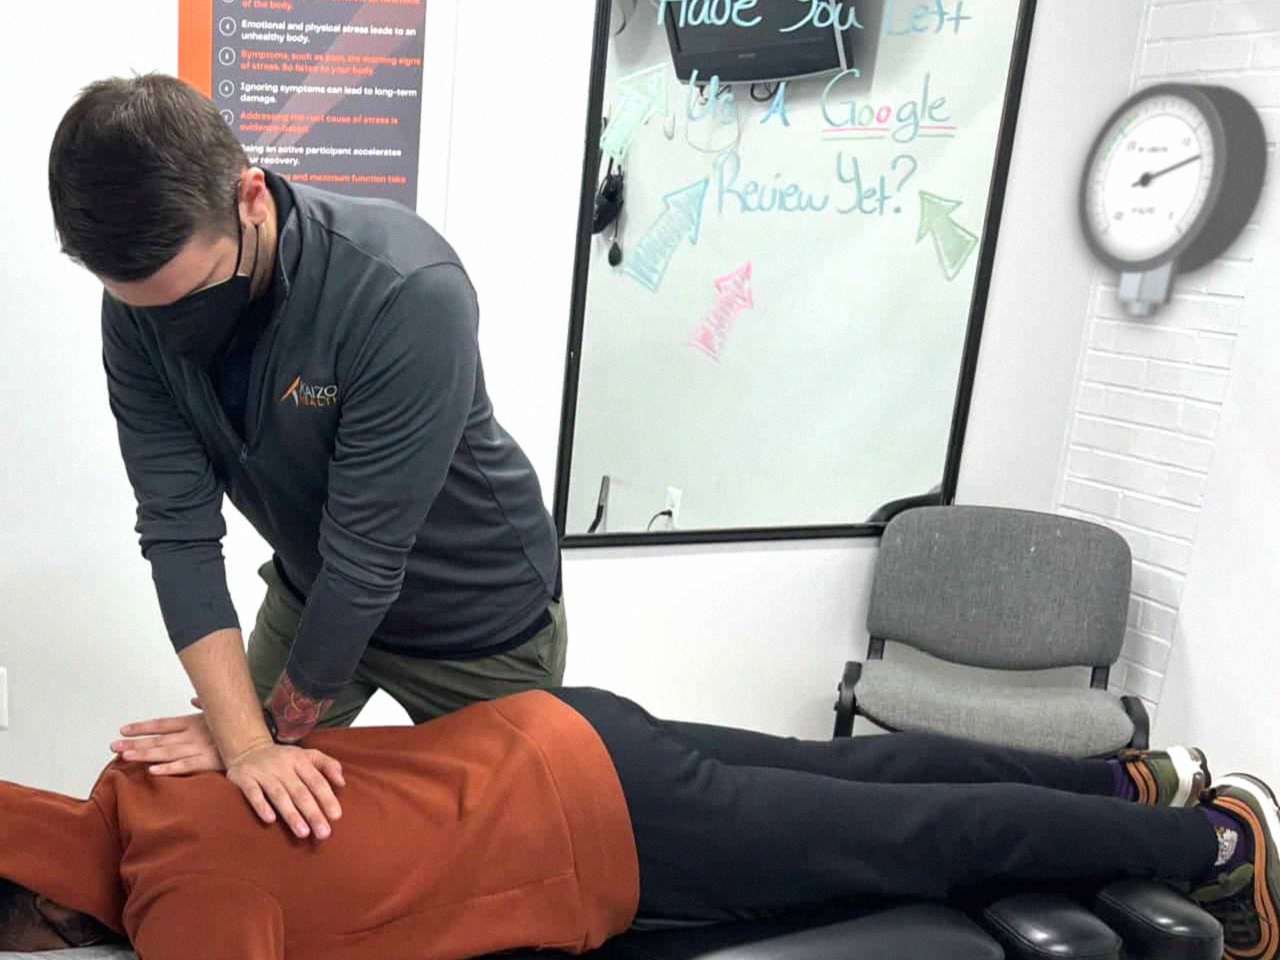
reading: -7inHg
